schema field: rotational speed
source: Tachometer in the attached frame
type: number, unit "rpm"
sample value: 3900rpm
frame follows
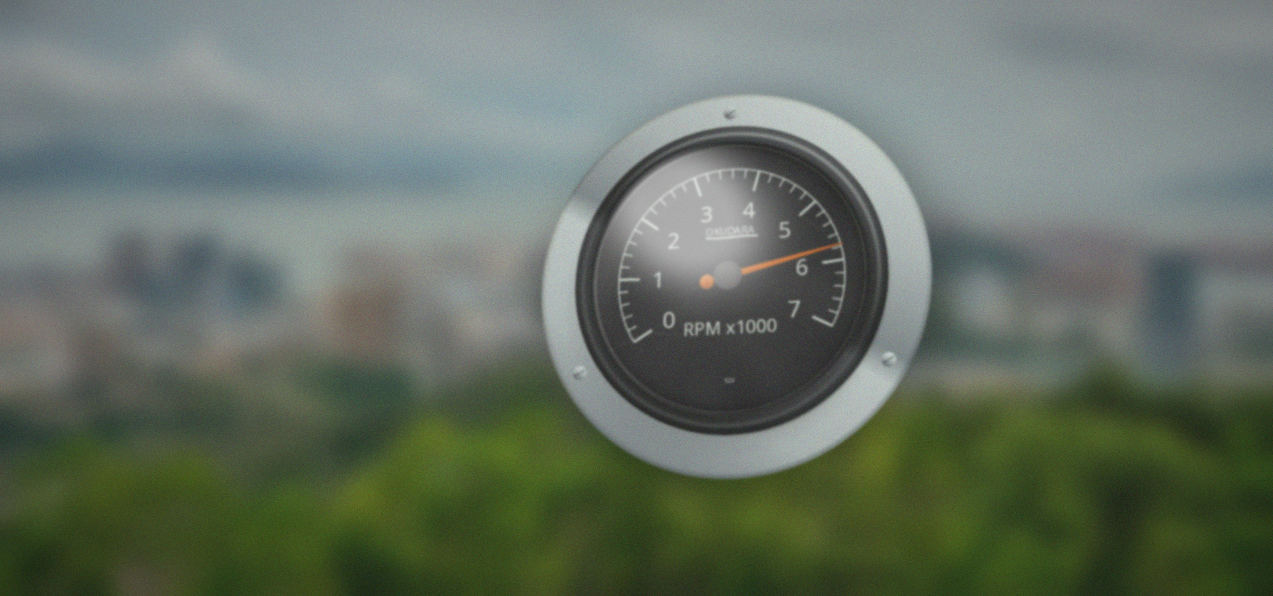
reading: 5800rpm
